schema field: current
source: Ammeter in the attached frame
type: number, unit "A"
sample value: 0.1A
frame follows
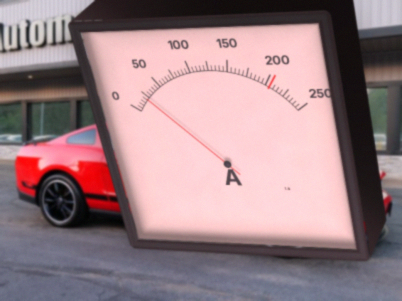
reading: 25A
